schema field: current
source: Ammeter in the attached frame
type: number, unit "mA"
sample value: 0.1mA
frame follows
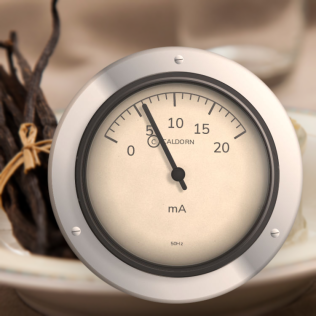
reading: 6mA
